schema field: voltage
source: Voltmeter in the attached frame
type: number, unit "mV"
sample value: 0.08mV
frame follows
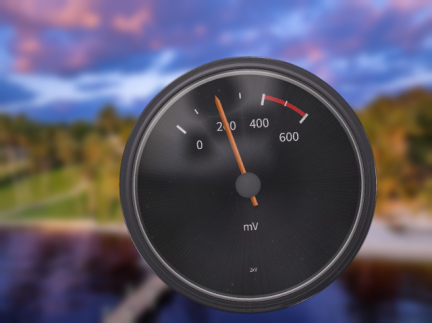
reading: 200mV
